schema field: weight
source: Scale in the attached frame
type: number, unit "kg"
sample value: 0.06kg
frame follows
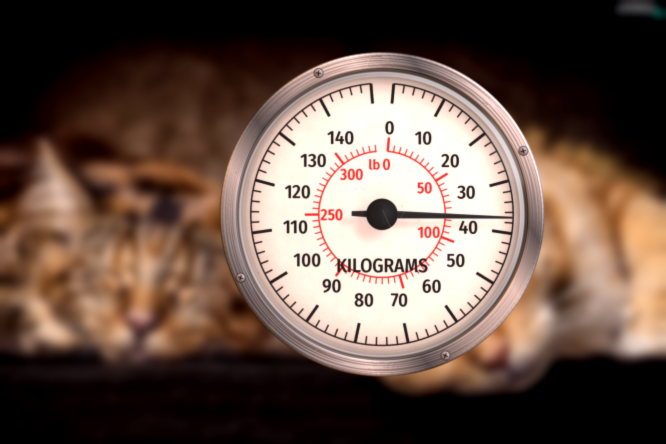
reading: 37kg
